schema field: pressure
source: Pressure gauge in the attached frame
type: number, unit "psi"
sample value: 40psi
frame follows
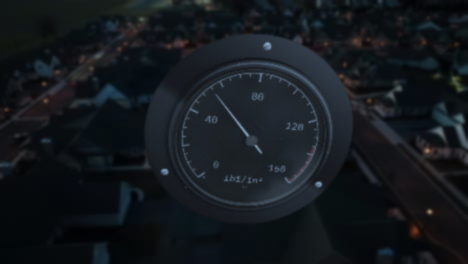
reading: 55psi
